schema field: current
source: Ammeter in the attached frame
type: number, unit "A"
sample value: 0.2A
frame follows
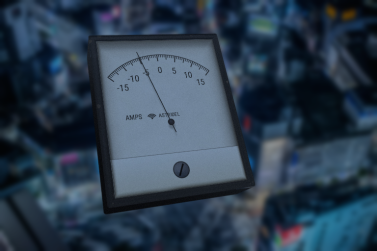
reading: -5A
